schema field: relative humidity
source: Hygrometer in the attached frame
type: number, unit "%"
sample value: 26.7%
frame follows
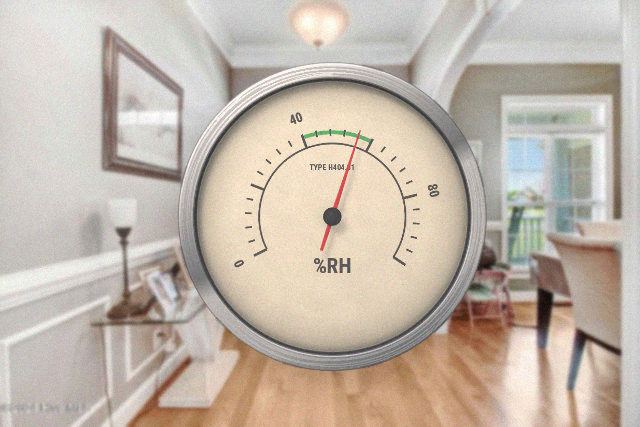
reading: 56%
